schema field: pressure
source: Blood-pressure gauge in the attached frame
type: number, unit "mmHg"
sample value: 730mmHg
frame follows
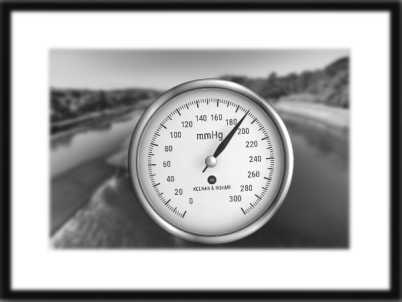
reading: 190mmHg
